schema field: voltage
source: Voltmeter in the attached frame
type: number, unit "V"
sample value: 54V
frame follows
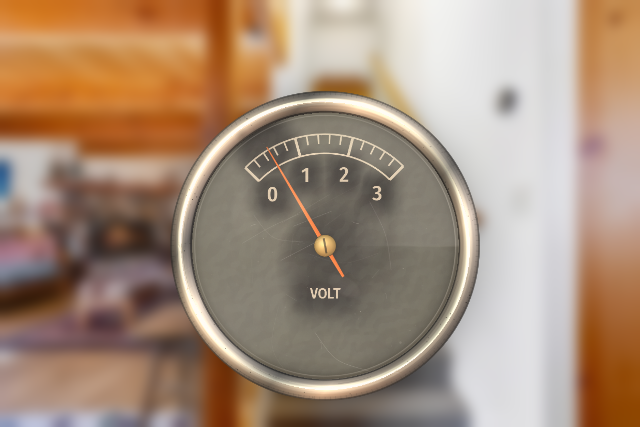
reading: 0.5V
